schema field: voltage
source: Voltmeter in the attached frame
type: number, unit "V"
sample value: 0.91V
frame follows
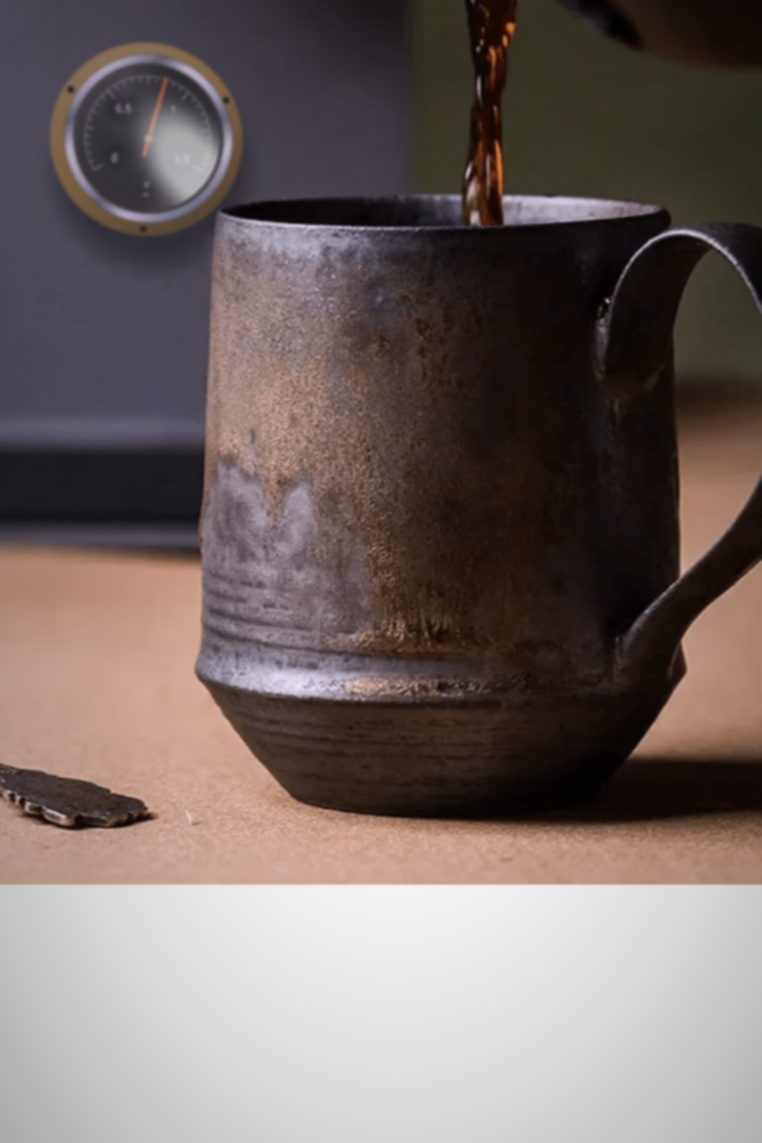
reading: 0.85V
